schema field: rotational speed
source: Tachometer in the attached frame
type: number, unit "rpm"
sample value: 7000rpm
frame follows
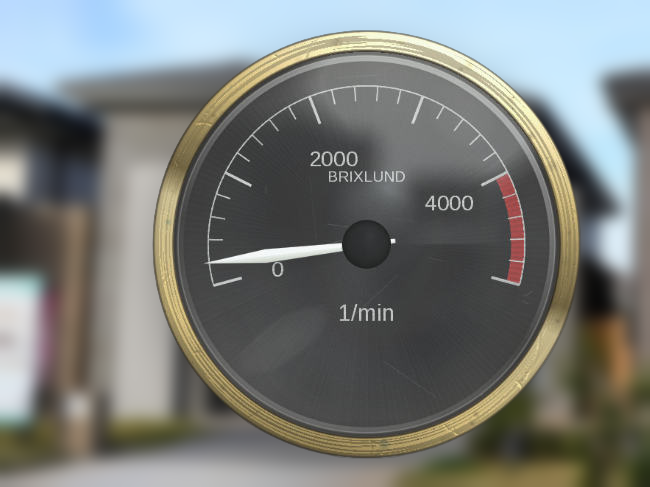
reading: 200rpm
